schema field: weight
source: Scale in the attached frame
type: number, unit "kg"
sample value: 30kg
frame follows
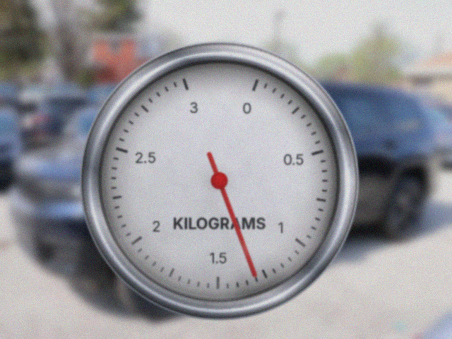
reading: 1.3kg
